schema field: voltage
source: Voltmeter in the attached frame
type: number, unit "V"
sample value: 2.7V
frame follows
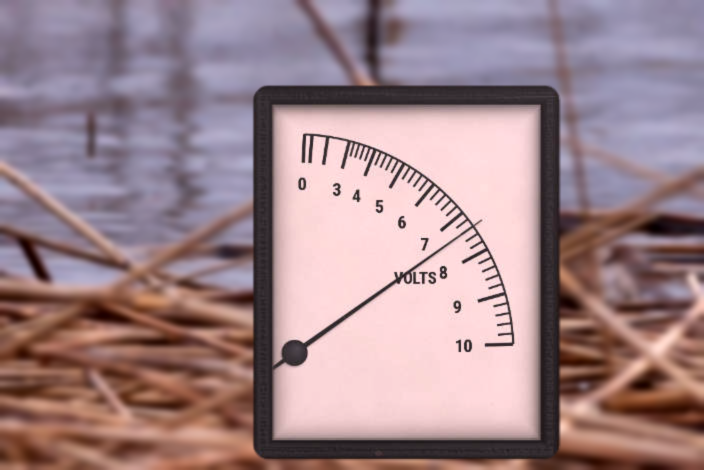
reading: 7.4V
